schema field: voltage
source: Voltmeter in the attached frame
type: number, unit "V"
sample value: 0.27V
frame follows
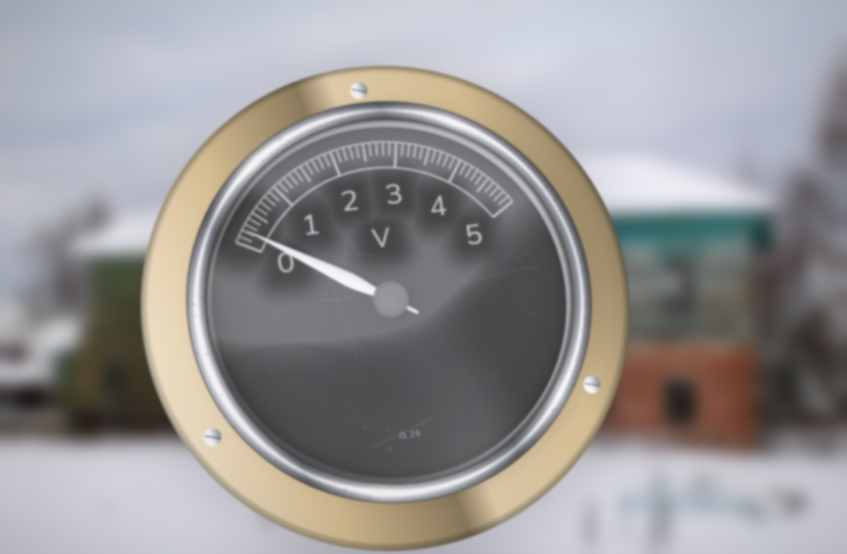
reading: 0.2V
